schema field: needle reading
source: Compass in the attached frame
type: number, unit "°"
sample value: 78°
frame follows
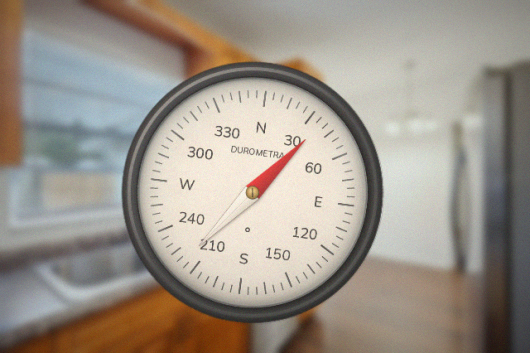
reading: 37.5°
